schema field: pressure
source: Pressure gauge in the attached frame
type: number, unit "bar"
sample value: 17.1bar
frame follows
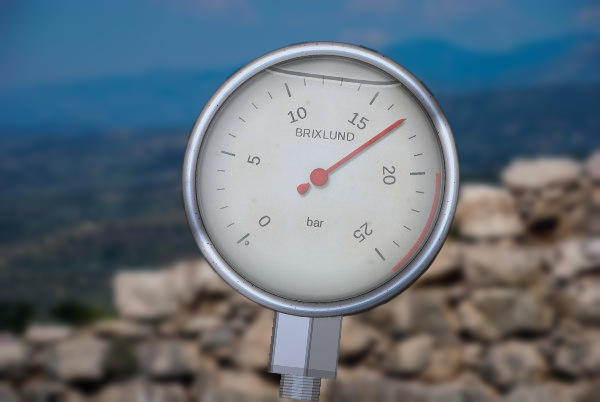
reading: 17bar
